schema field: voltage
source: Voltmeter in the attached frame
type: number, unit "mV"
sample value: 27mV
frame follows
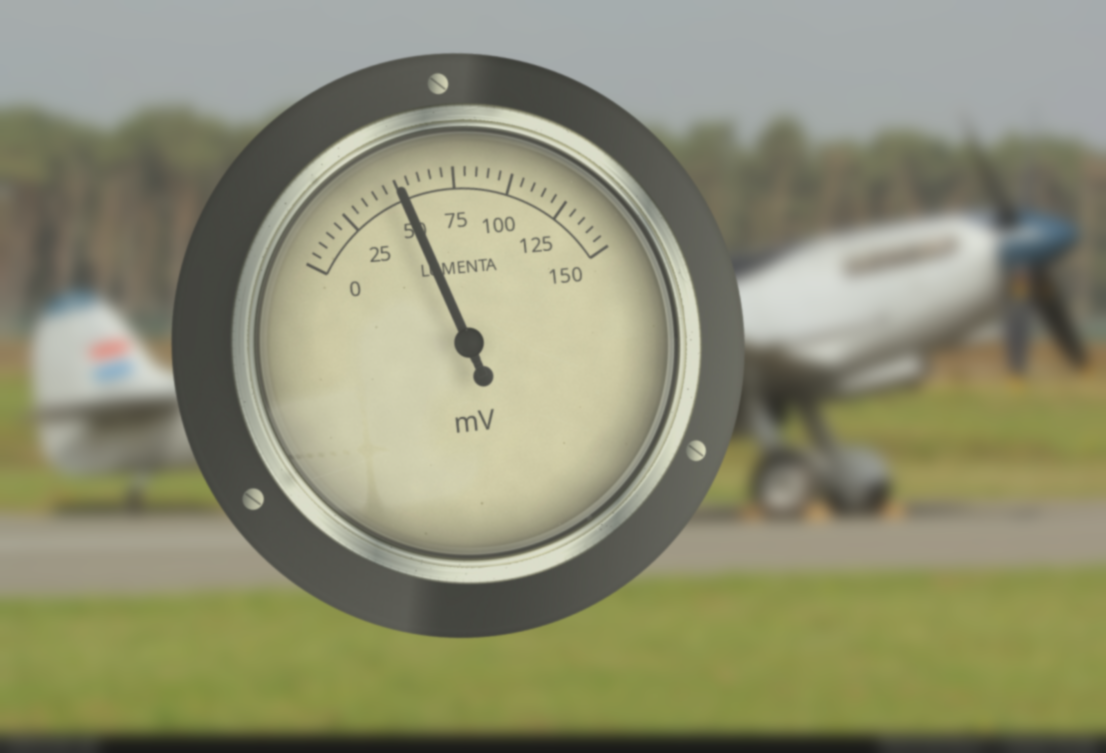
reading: 50mV
